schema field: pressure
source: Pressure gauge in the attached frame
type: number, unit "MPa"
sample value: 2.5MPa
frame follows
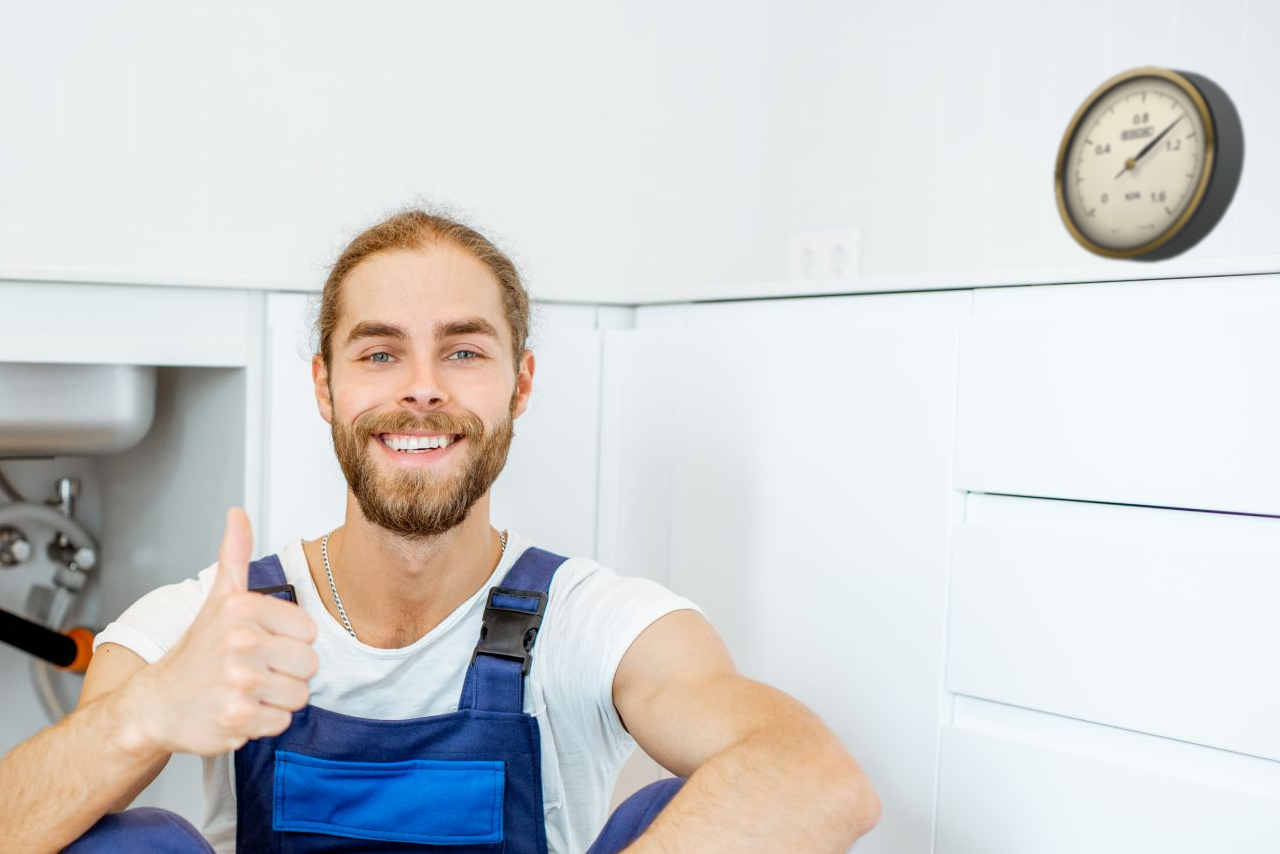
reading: 1.1MPa
